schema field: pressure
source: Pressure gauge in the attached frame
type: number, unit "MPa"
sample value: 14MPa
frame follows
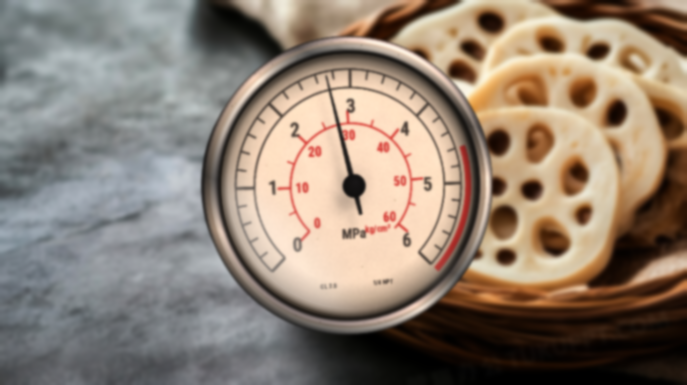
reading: 2.7MPa
